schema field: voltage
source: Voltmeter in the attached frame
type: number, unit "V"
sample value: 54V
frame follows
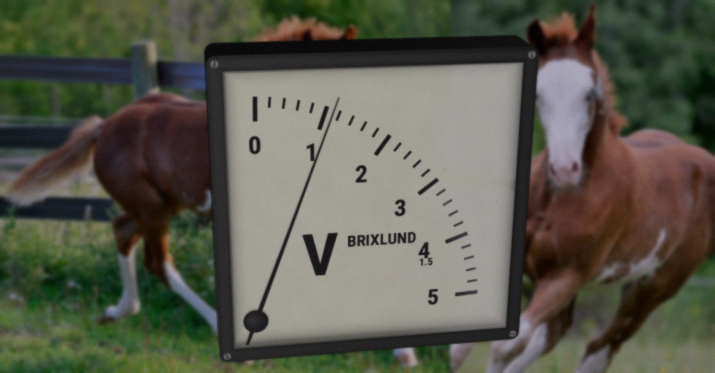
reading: 1.1V
